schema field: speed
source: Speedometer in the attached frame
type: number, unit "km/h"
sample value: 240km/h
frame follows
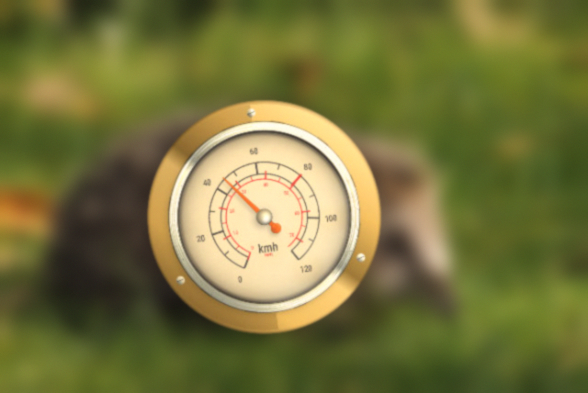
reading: 45km/h
